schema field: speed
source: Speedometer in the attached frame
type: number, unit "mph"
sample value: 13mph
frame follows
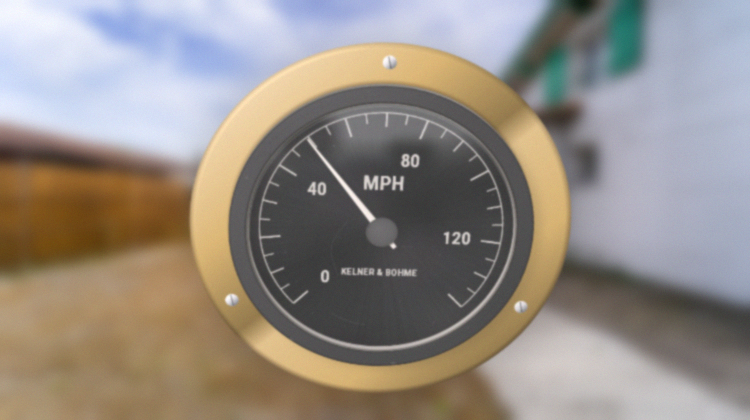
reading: 50mph
